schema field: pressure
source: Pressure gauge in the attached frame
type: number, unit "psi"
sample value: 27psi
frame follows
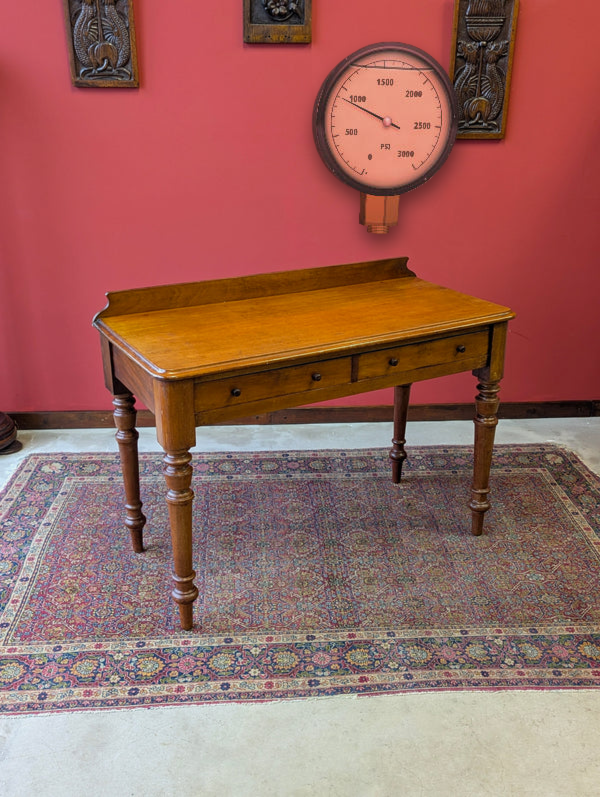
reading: 900psi
